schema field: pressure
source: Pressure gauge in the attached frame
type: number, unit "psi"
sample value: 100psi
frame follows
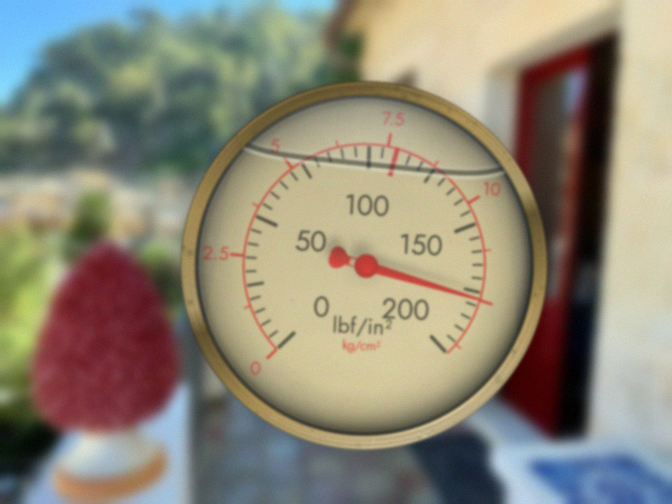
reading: 177.5psi
